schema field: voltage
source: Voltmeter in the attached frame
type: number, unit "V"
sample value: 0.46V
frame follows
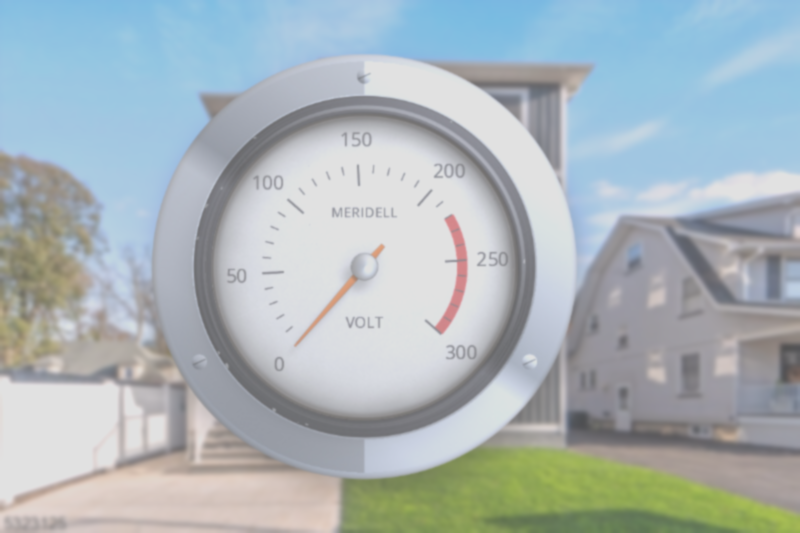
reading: 0V
